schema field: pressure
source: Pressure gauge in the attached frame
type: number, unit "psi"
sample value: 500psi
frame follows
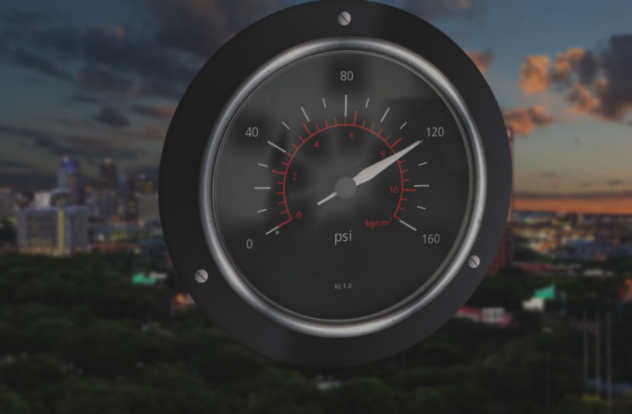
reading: 120psi
